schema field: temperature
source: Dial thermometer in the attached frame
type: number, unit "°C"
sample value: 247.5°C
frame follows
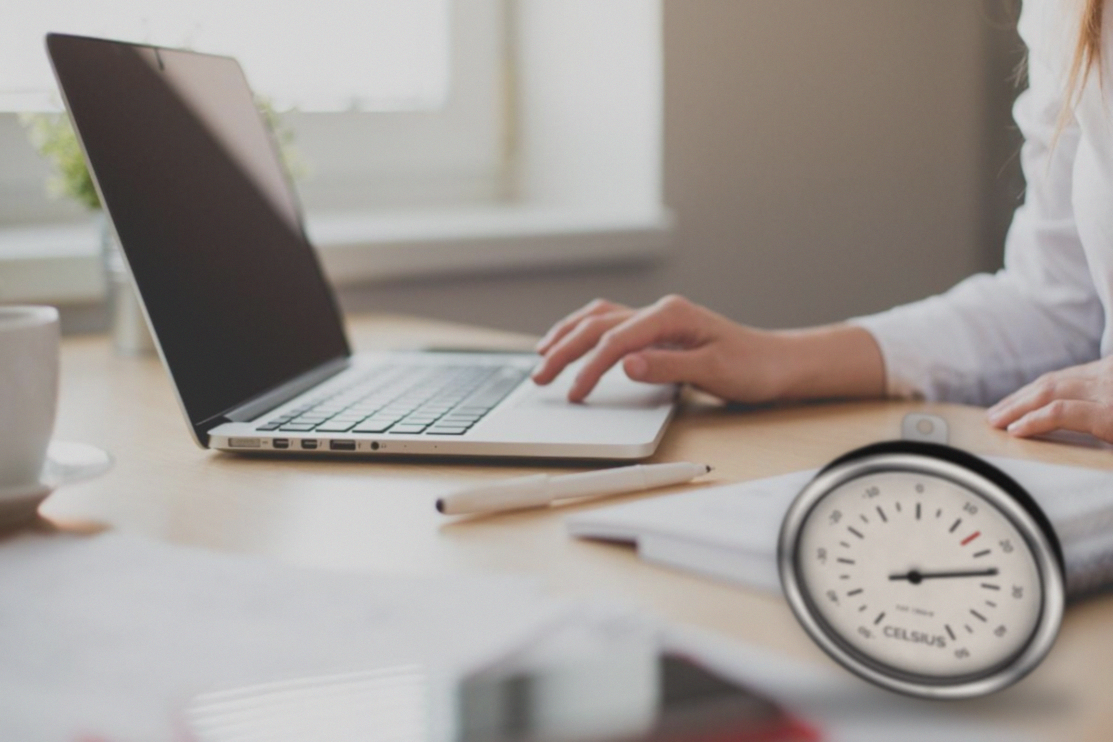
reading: 25°C
